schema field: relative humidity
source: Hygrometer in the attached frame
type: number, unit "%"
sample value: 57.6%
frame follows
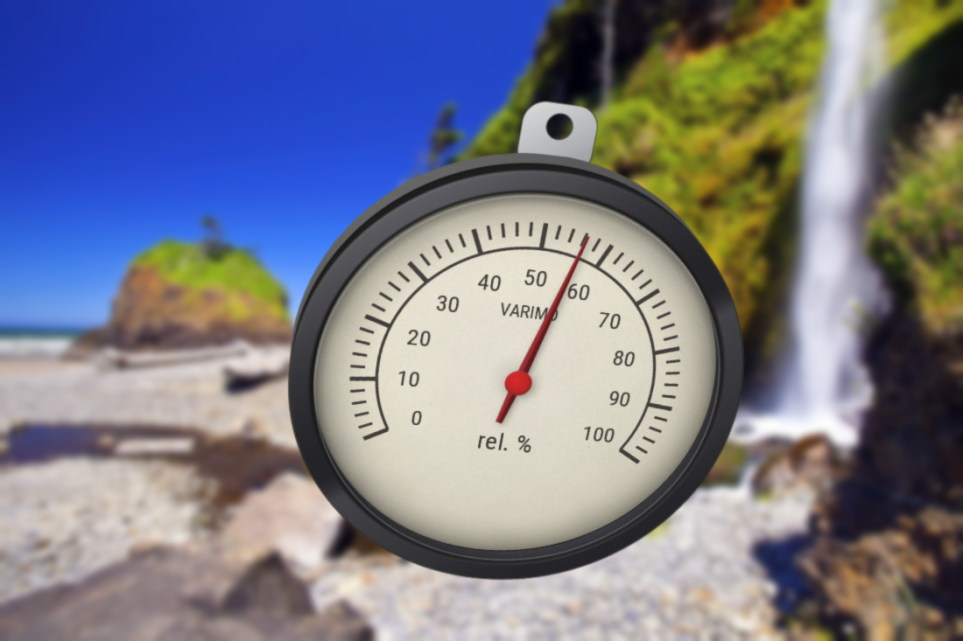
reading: 56%
